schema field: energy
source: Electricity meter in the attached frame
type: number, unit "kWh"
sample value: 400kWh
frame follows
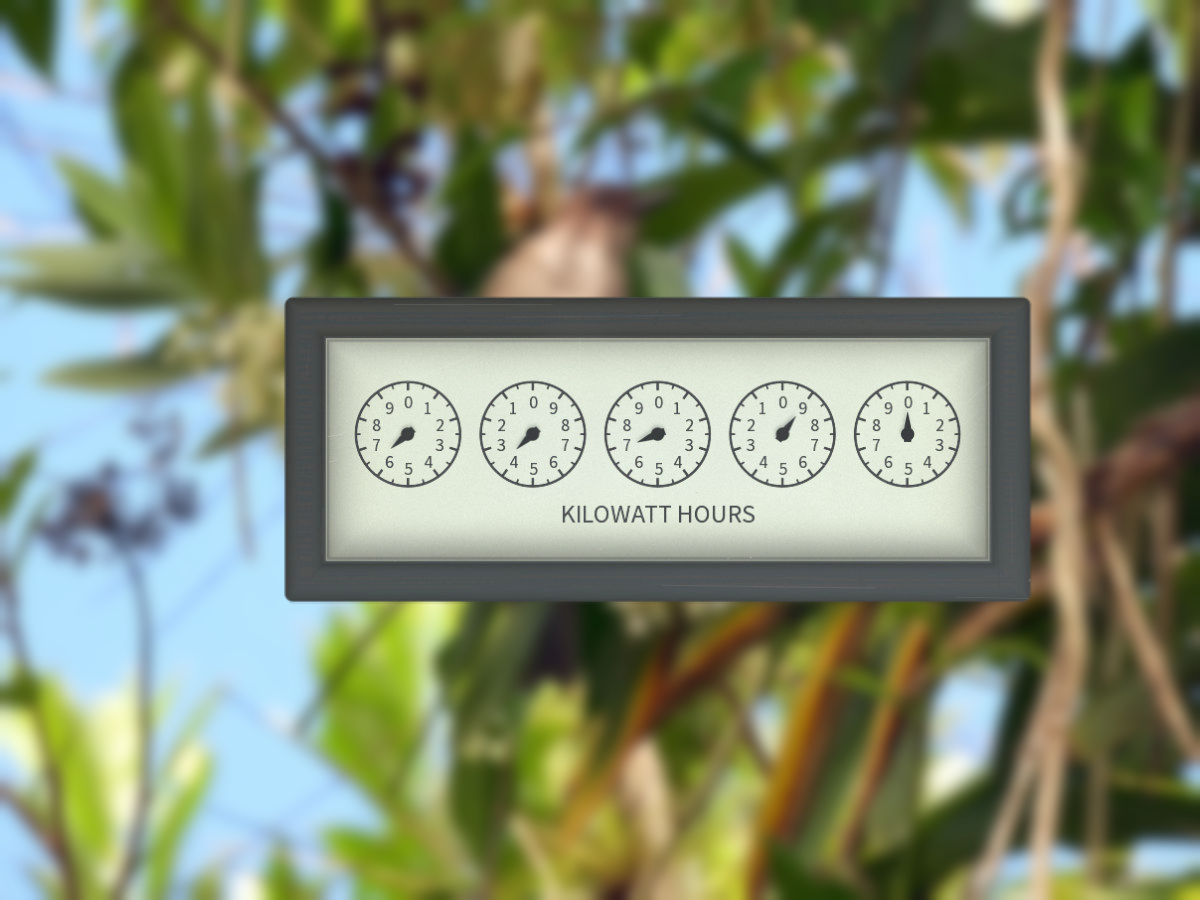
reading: 63690kWh
